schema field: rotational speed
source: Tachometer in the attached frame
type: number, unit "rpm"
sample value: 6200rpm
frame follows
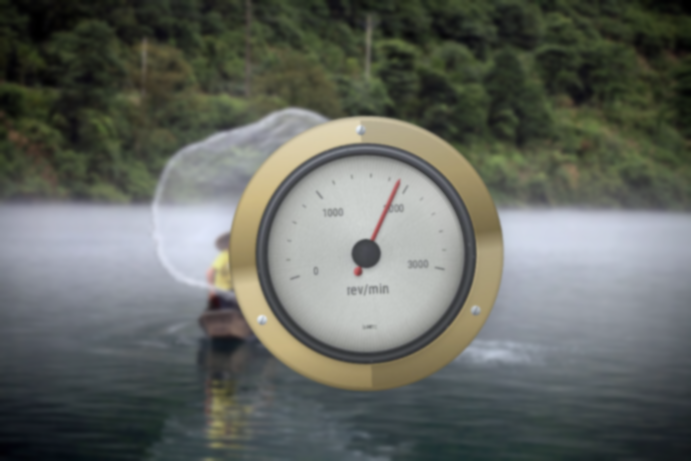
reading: 1900rpm
